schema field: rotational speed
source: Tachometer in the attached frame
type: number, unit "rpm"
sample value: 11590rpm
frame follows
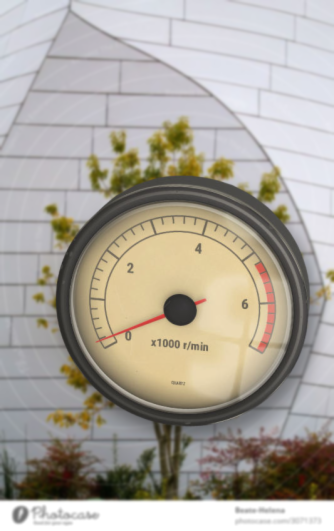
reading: 200rpm
